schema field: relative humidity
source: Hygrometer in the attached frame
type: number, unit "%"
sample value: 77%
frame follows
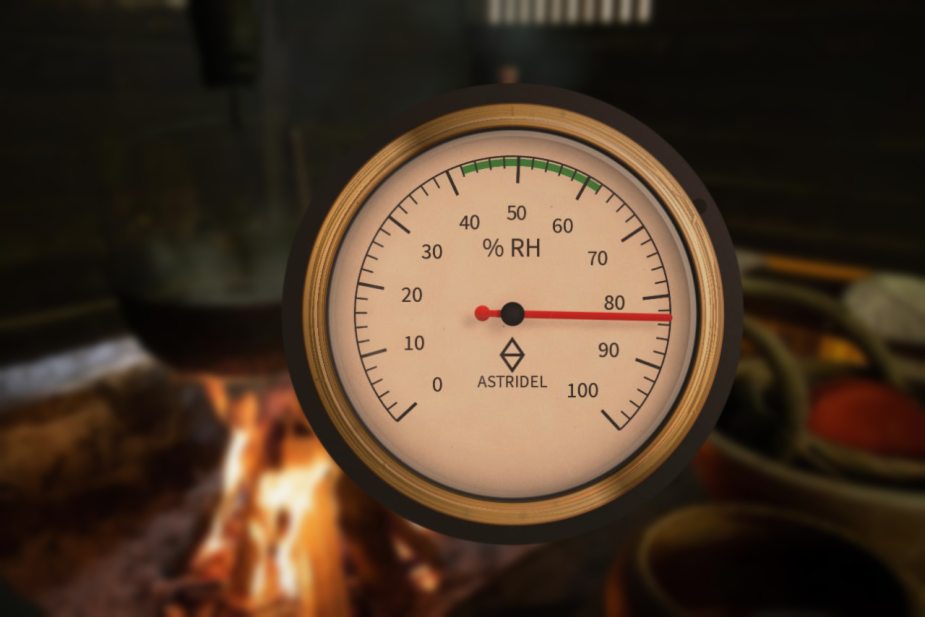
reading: 83%
